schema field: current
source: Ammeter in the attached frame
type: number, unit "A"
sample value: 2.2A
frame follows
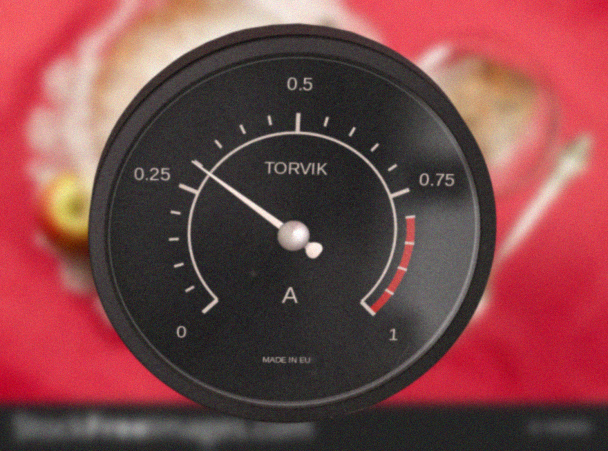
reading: 0.3A
